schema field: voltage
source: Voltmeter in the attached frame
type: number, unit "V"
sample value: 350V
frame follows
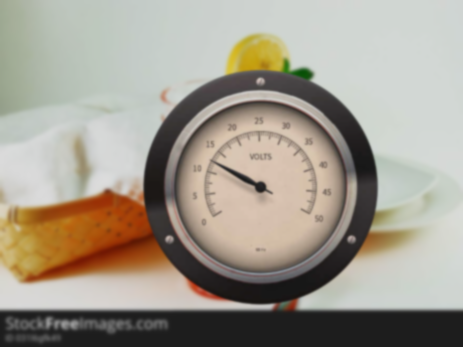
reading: 12.5V
